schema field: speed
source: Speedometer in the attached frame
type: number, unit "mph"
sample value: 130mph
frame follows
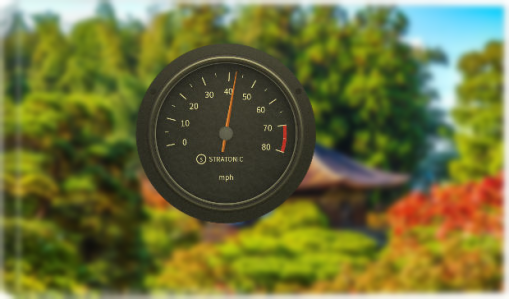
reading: 42.5mph
